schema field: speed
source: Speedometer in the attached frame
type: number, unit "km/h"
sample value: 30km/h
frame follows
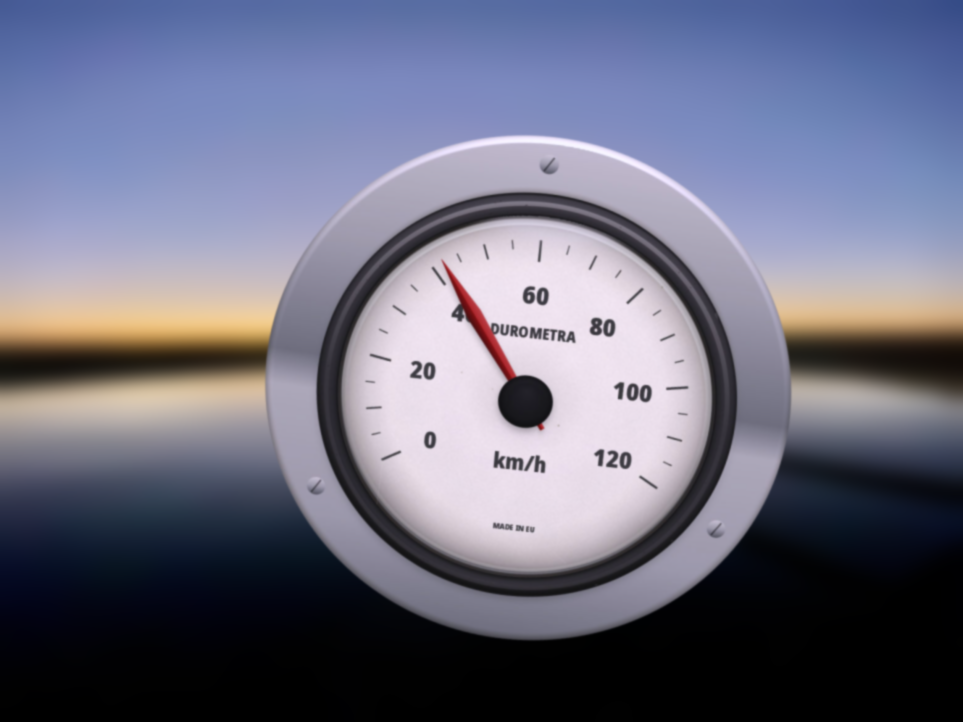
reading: 42.5km/h
